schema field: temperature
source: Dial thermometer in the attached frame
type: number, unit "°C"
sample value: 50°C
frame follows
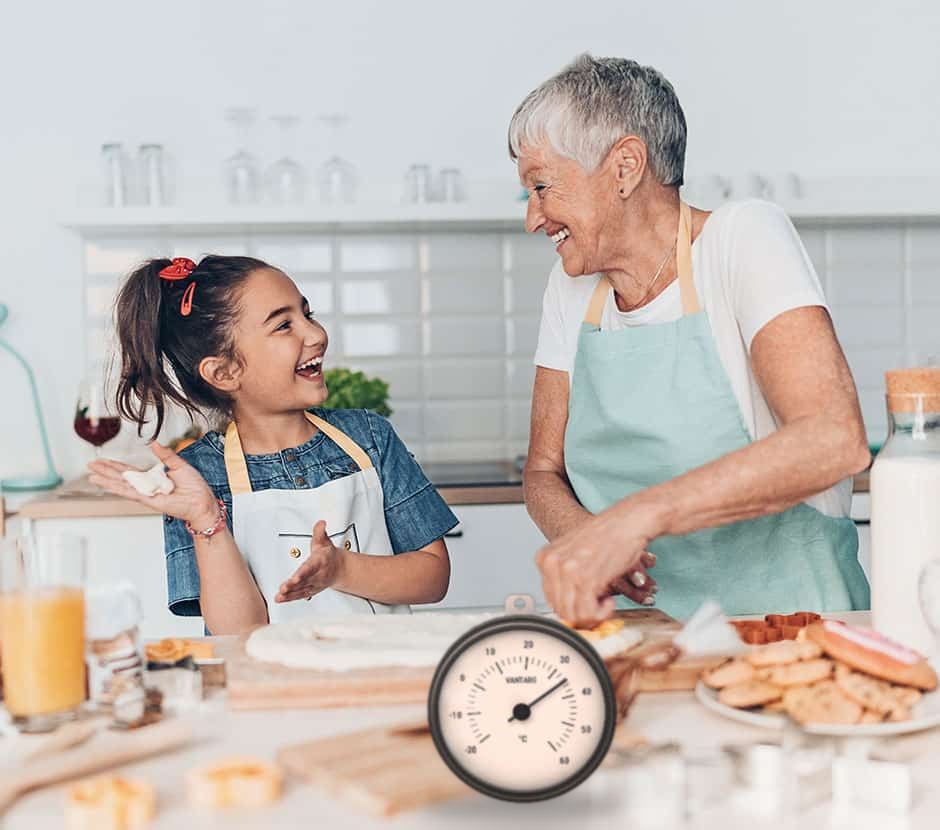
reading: 34°C
